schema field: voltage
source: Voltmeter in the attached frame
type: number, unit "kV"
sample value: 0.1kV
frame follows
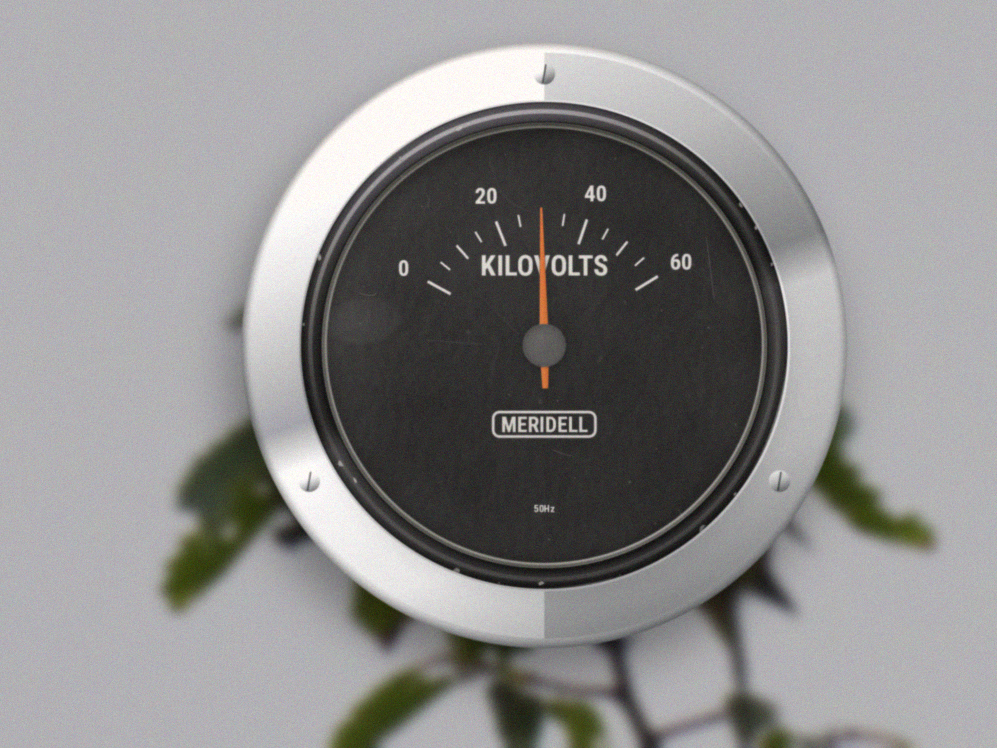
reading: 30kV
